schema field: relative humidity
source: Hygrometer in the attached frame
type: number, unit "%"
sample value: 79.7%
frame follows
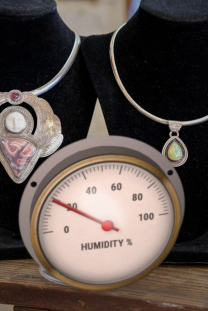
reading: 20%
